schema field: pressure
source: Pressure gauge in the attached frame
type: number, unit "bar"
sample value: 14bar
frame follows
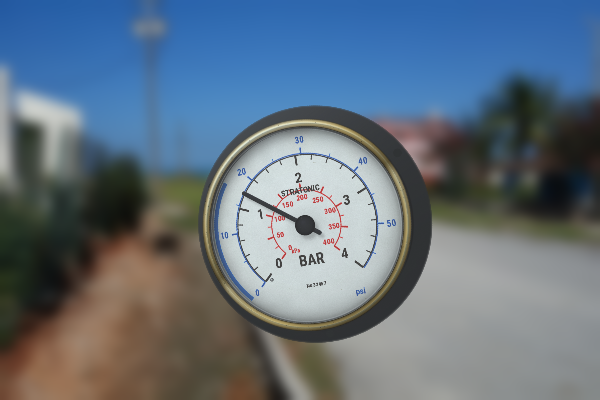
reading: 1.2bar
